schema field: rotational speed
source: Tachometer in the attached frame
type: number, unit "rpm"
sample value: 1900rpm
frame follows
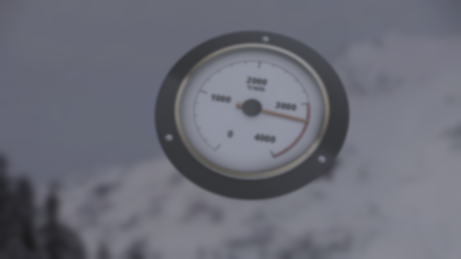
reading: 3300rpm
